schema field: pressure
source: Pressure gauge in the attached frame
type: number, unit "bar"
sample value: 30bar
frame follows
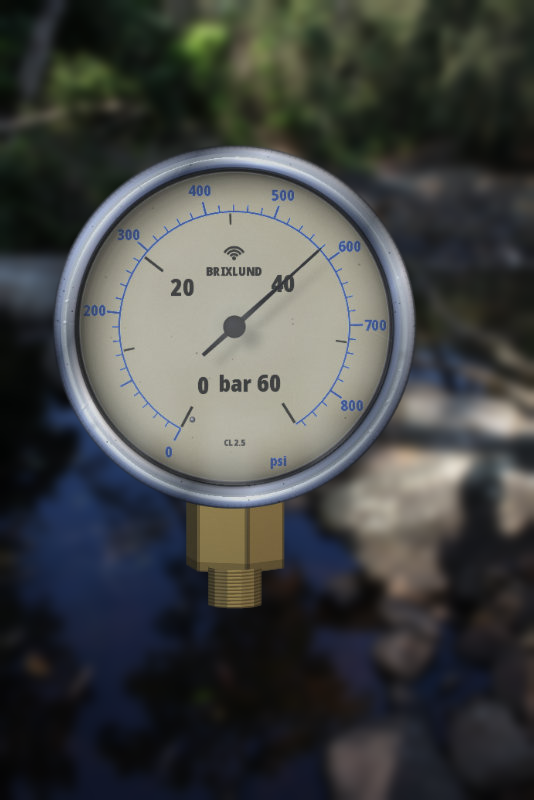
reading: 40bar
